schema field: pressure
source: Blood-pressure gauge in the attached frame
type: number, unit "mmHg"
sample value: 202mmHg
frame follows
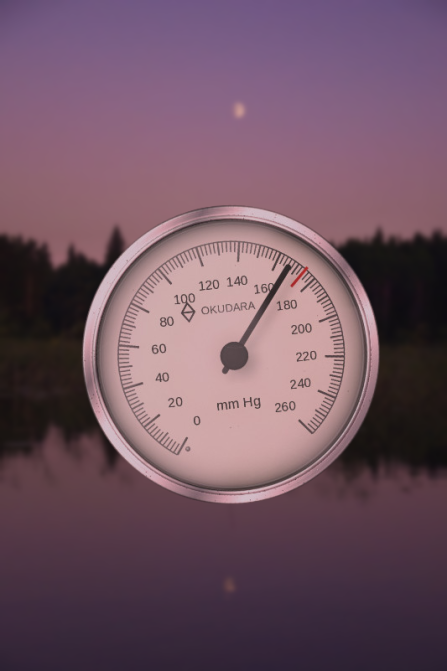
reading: 166mmHg
